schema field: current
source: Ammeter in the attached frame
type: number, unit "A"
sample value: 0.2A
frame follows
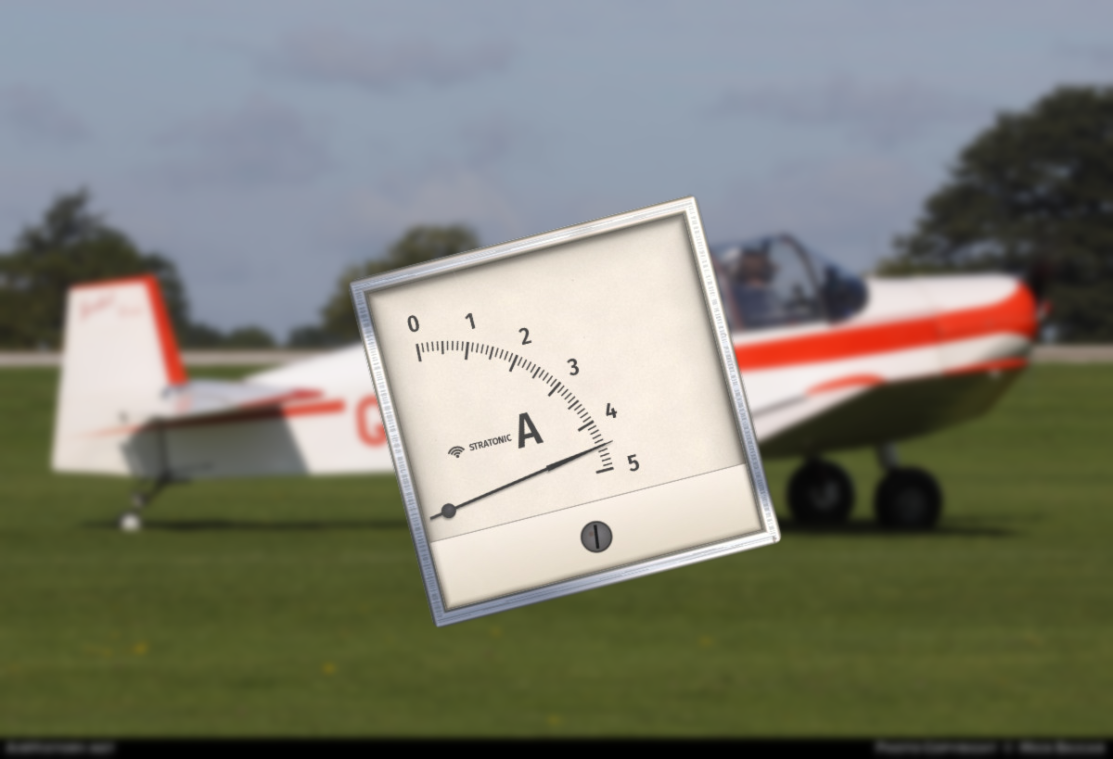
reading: 4.5A
